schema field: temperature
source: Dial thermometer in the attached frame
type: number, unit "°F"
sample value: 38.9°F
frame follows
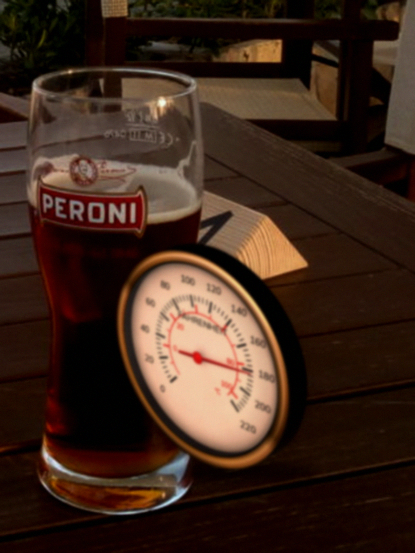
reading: 180°F
